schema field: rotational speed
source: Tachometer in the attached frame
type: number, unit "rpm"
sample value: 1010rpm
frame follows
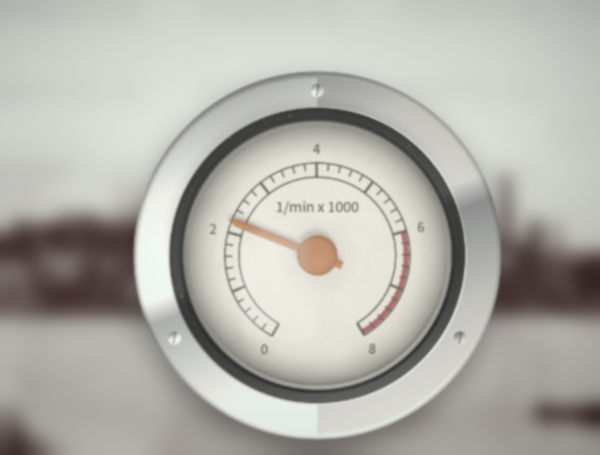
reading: 2200rpm
